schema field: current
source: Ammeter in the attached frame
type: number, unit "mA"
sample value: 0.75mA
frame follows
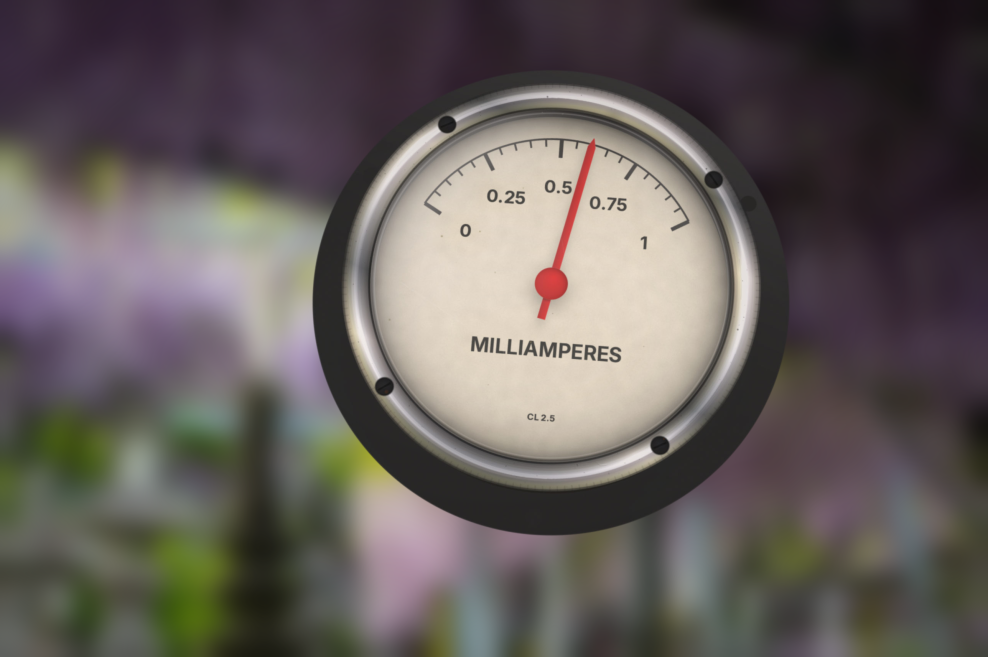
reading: 0.6mA
